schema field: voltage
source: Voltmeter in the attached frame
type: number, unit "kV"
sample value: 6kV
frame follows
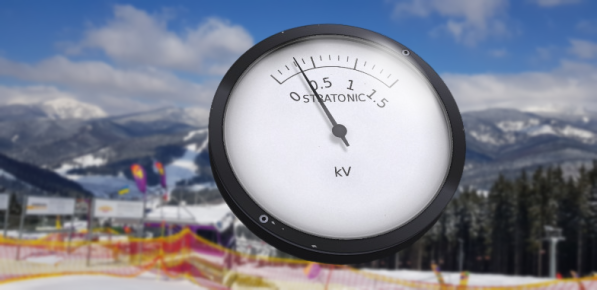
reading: 0.3kV
